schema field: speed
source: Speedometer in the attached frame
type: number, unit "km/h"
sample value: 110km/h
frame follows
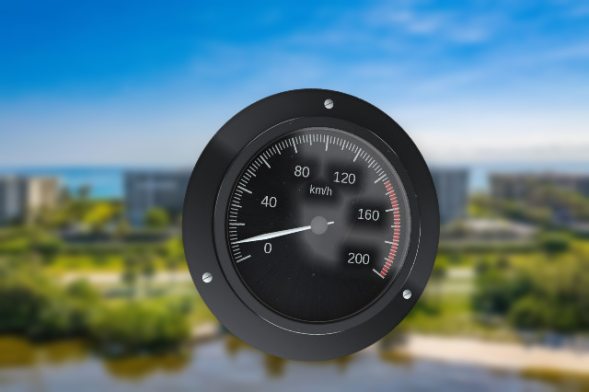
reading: 10km/h
